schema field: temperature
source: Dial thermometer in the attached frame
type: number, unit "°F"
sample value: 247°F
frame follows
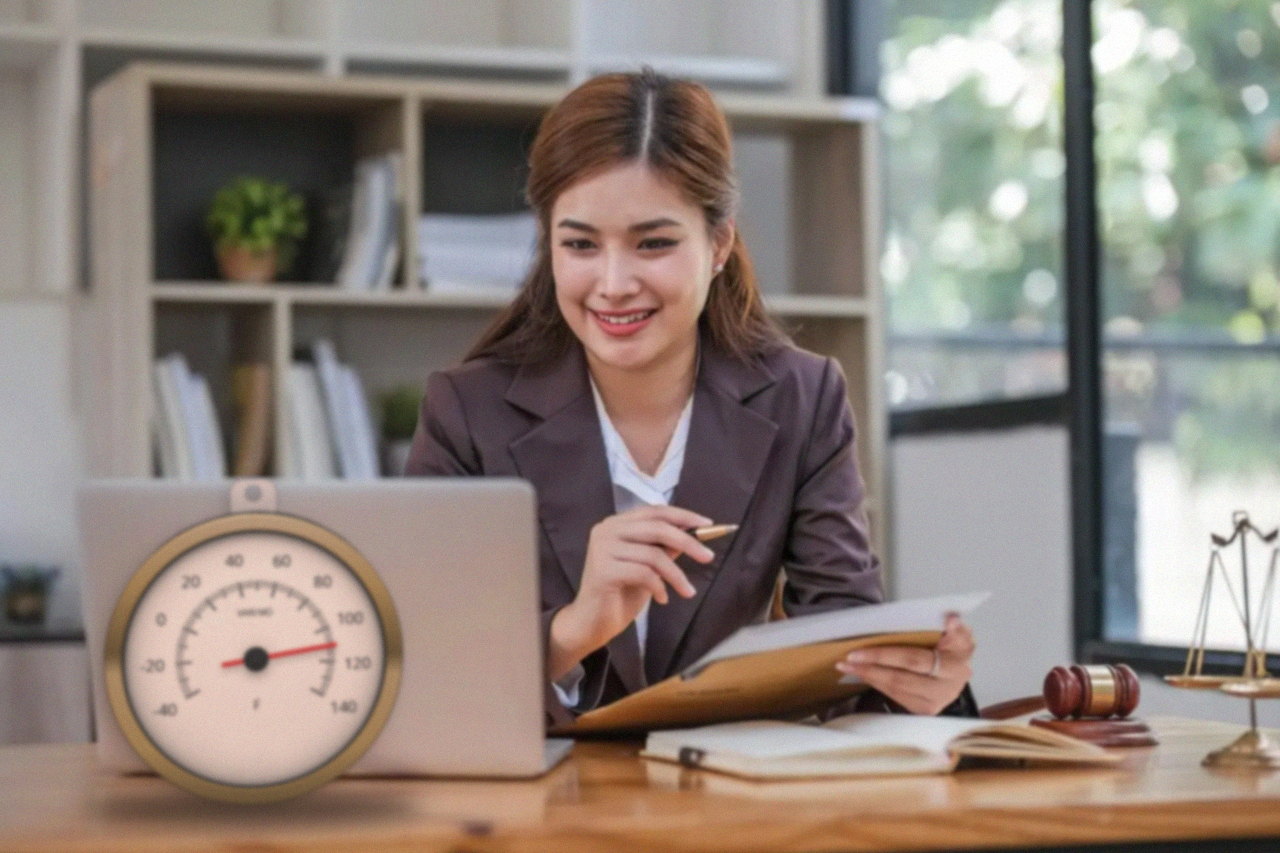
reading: 110°F
